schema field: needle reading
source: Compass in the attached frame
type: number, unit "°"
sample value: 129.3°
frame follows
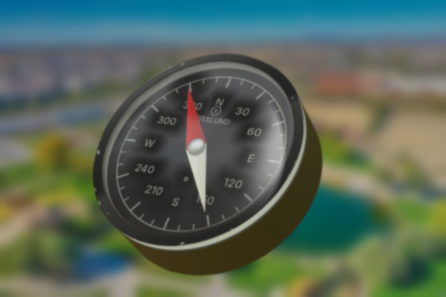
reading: 330°
